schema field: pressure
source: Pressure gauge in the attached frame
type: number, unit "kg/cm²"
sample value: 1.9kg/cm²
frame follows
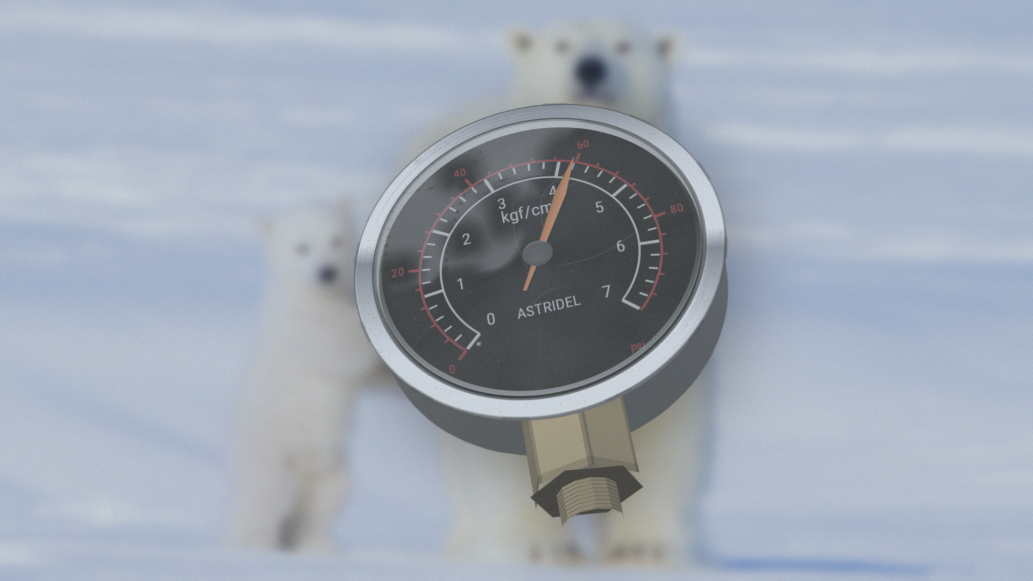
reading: 4.2kg/cm²
